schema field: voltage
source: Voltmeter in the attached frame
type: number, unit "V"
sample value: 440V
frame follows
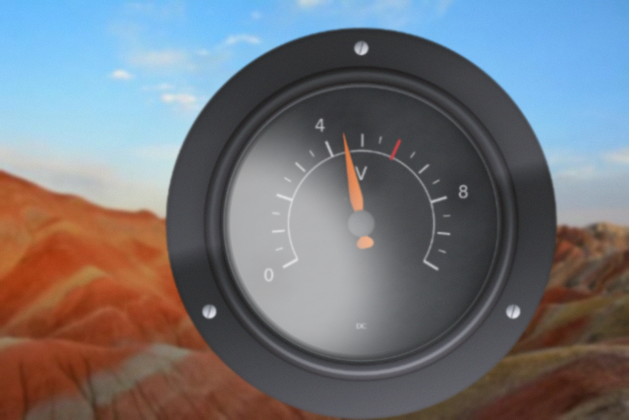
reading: 4.5V
